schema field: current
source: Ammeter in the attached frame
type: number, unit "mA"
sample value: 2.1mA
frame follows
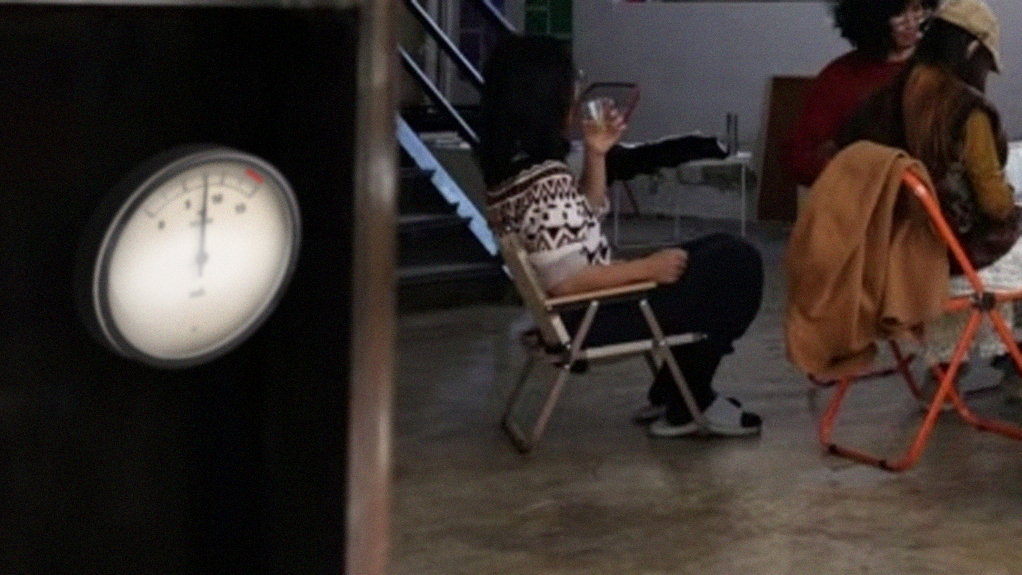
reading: 7.5mA
